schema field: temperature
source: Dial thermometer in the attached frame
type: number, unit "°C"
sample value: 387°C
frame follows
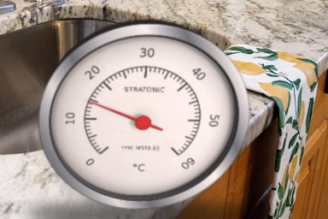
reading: 15°C
